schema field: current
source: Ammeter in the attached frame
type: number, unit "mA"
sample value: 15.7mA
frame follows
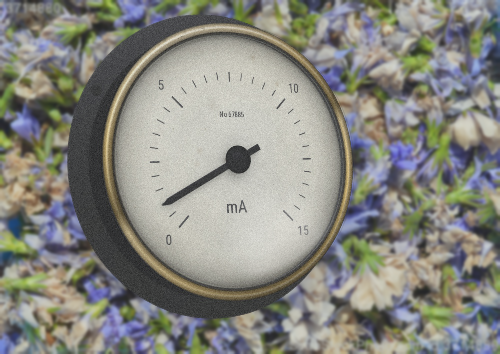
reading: 1mA
